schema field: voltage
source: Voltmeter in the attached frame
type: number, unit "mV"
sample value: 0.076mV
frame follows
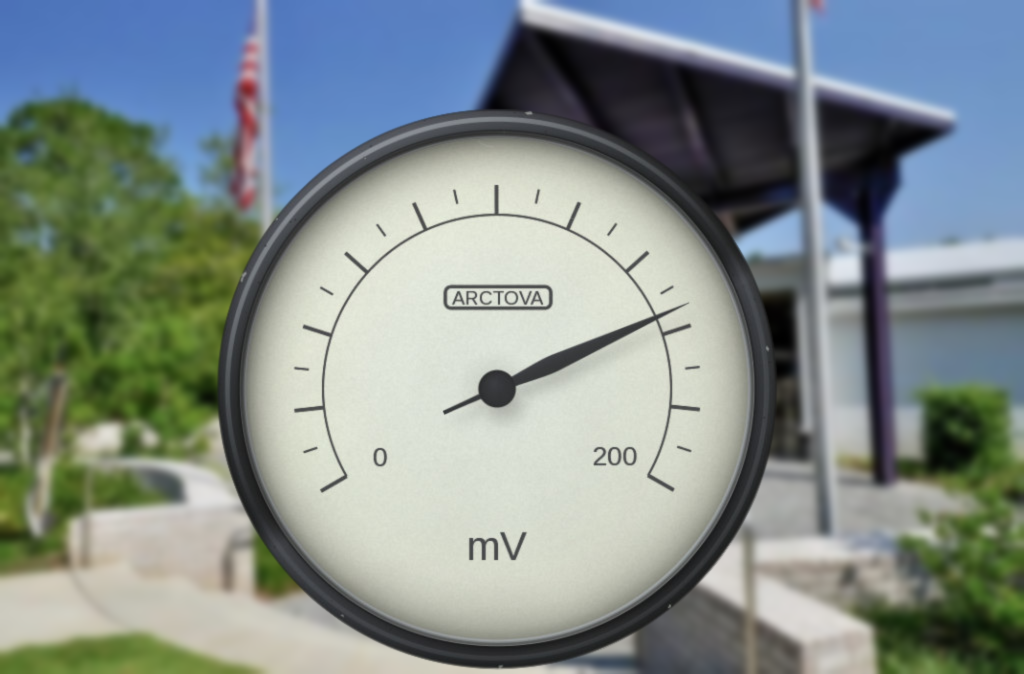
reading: 155mV
